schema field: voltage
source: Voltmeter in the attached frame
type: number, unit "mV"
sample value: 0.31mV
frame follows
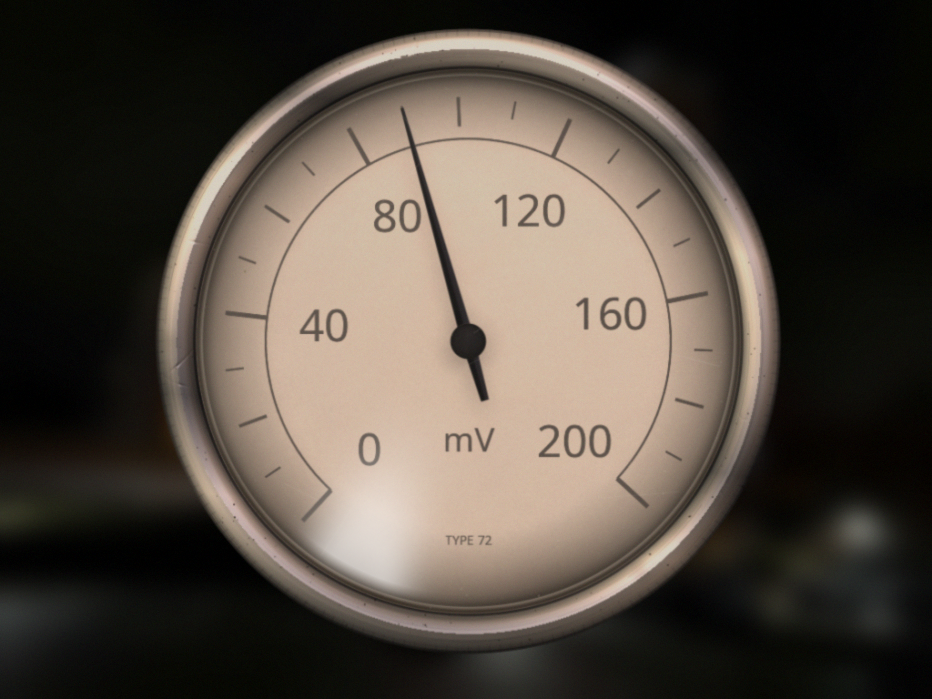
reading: 90mV
